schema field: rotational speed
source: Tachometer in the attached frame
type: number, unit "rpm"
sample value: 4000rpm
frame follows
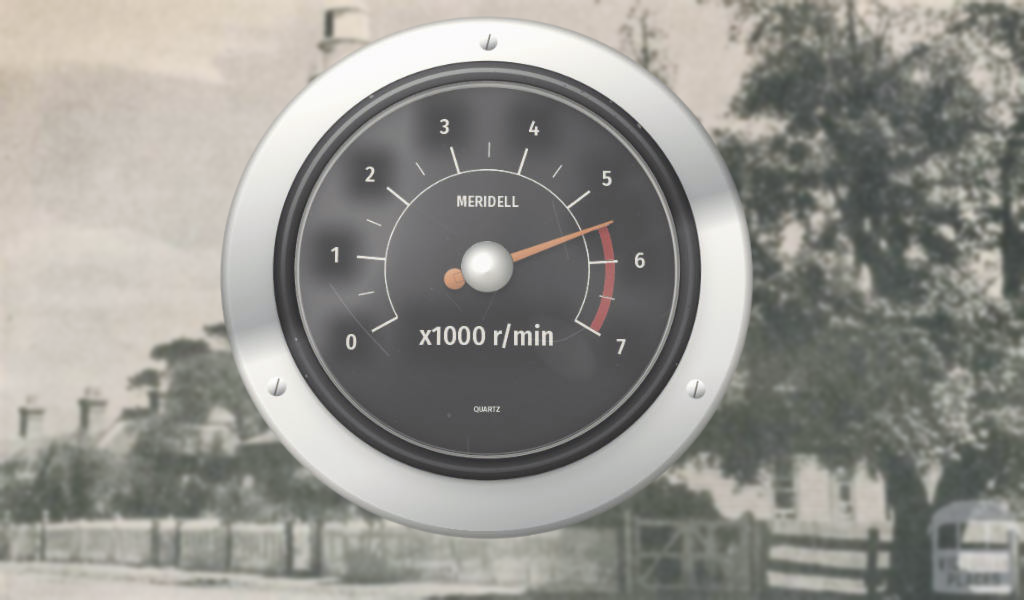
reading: 5500rpm
